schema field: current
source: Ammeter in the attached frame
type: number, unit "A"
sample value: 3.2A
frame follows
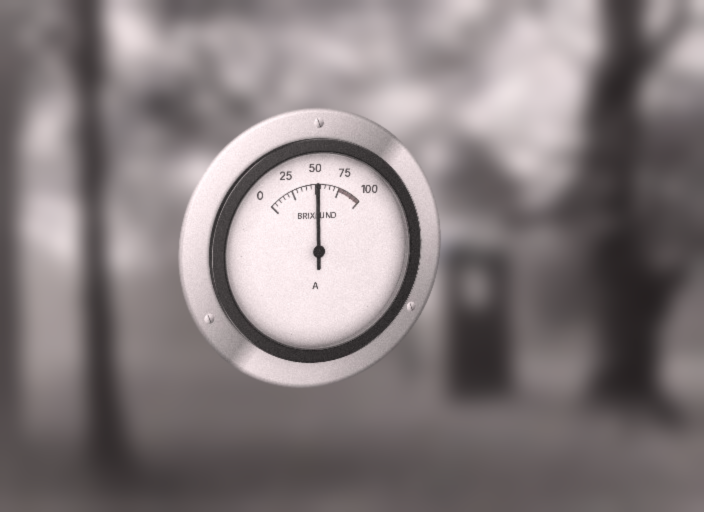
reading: 50A
